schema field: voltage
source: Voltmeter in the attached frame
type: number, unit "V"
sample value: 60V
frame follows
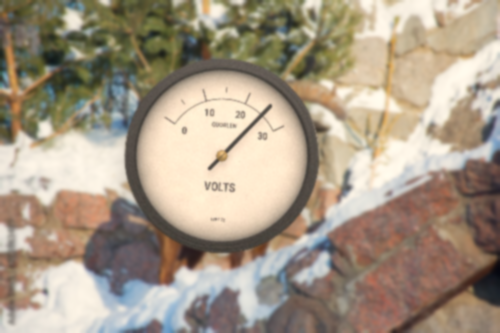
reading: 25V
